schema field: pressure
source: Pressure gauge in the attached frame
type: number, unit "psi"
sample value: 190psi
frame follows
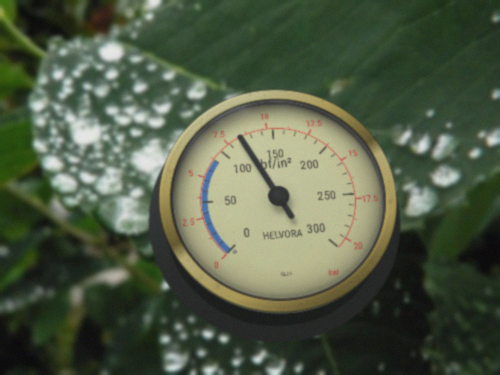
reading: 120psi
